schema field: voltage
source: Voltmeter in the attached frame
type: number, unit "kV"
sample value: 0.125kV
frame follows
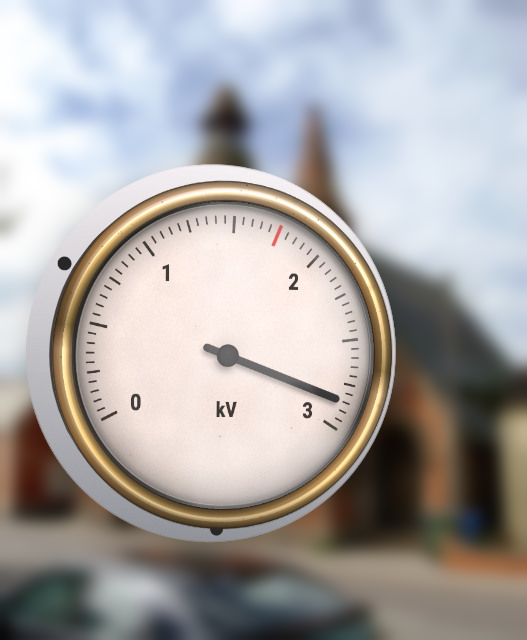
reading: 2.85kV
